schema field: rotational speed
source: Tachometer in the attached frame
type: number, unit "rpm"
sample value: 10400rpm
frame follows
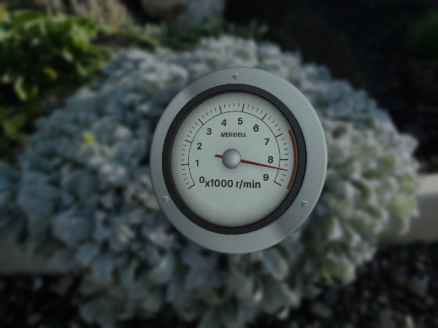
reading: 8400rpm
